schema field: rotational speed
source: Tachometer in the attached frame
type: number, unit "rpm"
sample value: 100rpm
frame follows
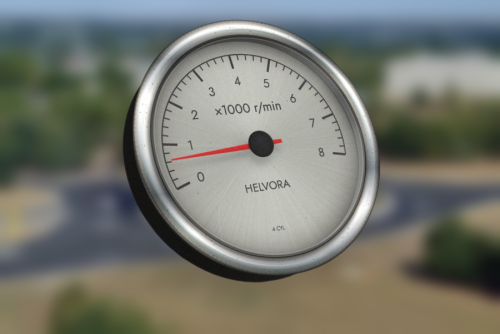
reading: 600rpm
